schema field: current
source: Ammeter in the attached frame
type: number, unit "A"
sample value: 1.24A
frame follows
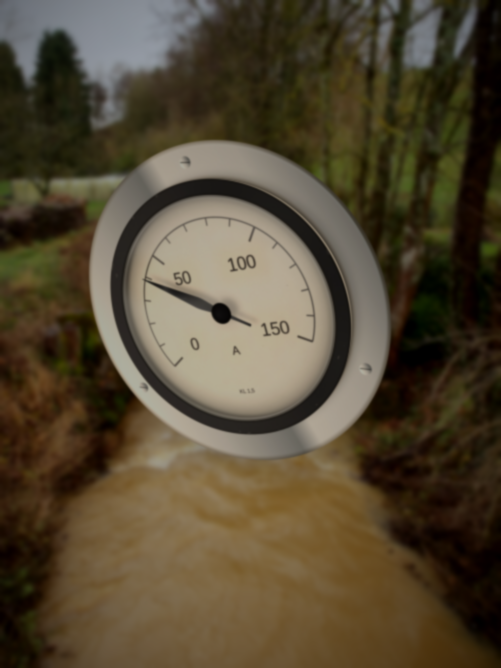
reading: 40A
